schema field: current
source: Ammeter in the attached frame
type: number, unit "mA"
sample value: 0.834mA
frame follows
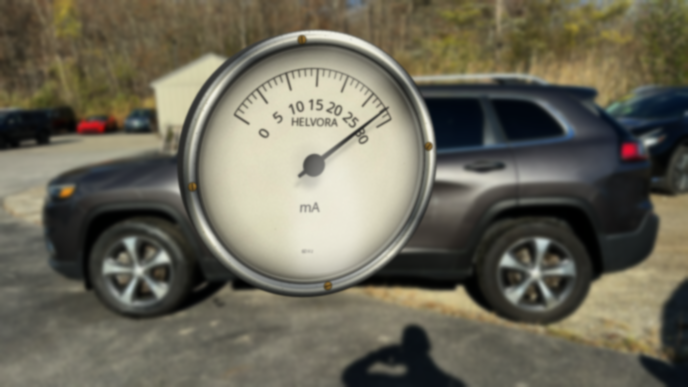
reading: 28mA
